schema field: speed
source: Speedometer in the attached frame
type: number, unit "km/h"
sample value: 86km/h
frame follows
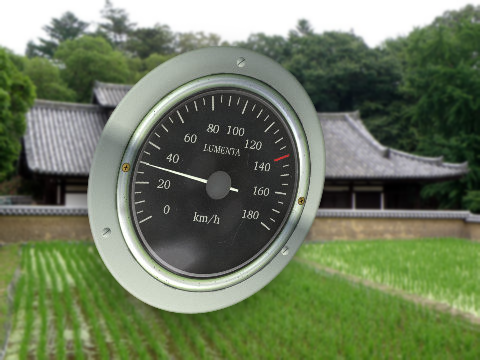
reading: 30km/h
